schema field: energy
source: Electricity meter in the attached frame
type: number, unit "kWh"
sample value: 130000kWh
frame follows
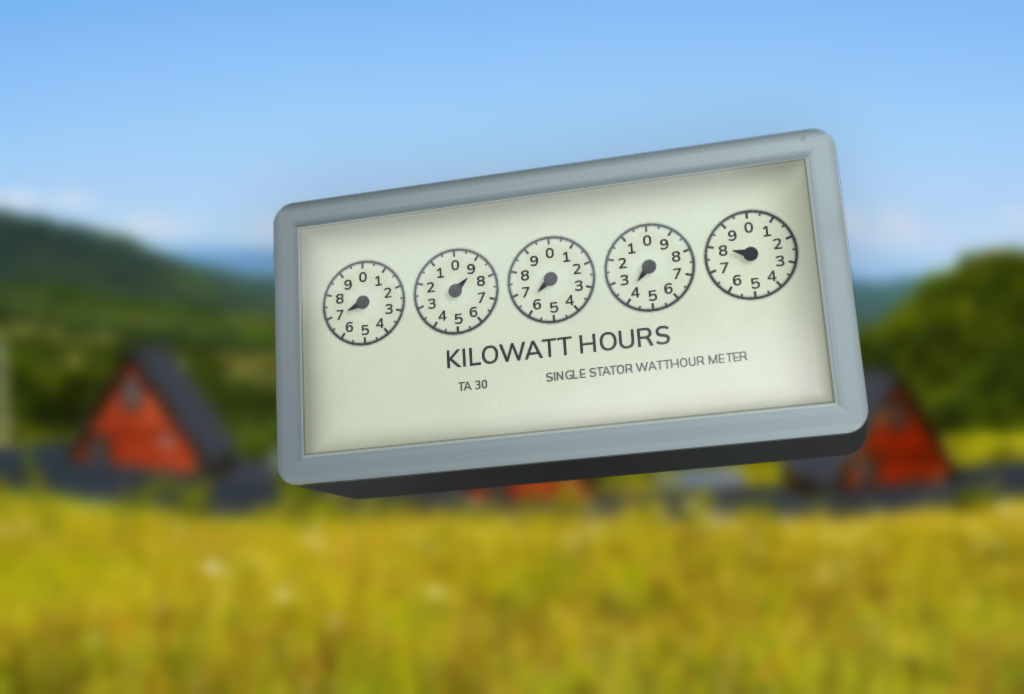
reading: 68638kWh
